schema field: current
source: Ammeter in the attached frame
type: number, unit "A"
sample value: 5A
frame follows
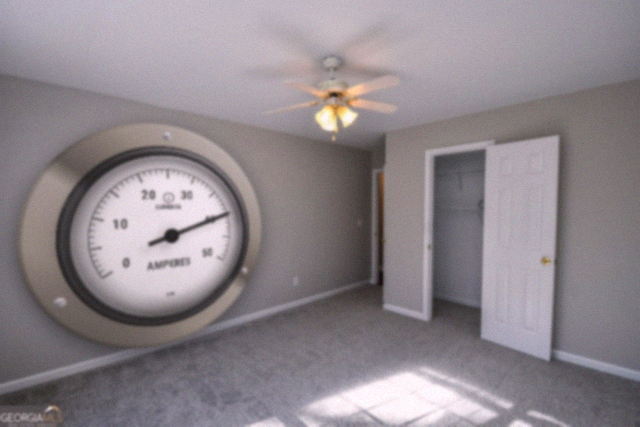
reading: 40A
